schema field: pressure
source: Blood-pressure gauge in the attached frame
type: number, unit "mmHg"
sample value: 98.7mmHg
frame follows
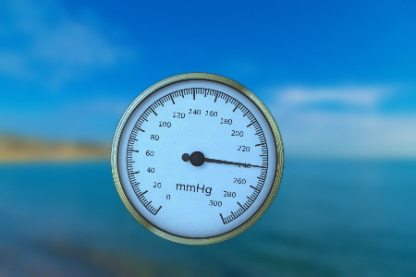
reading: 240mmHg
